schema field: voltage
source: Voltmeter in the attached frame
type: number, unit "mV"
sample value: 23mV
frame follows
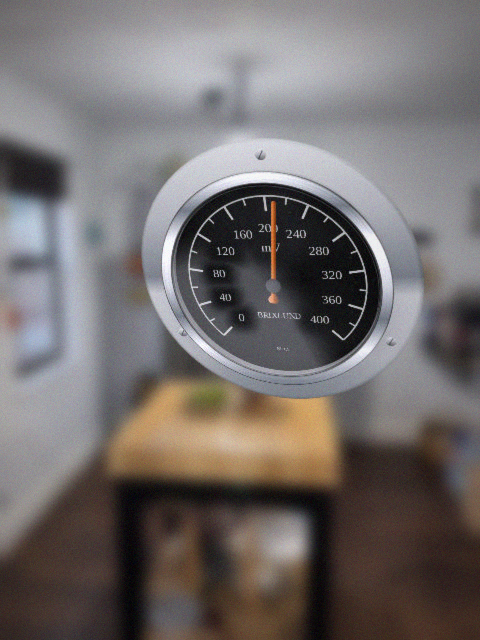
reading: 210mV
